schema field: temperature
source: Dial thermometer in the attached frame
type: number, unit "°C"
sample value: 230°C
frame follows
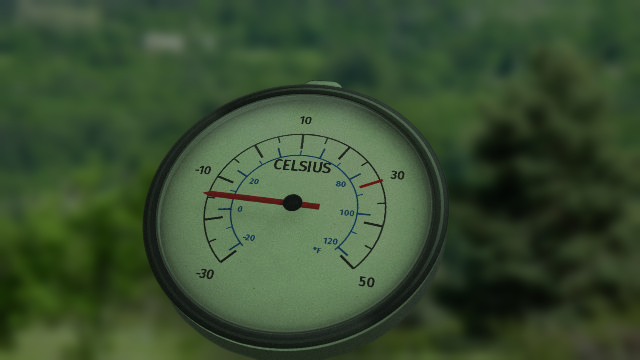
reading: -15°C
